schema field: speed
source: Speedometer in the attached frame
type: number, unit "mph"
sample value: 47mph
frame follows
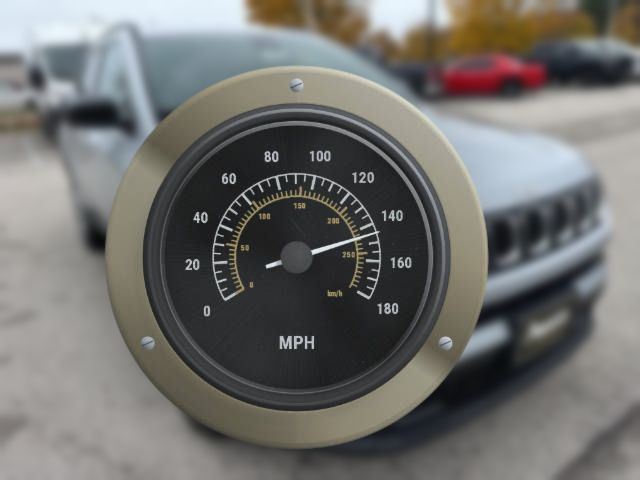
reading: 145mph
